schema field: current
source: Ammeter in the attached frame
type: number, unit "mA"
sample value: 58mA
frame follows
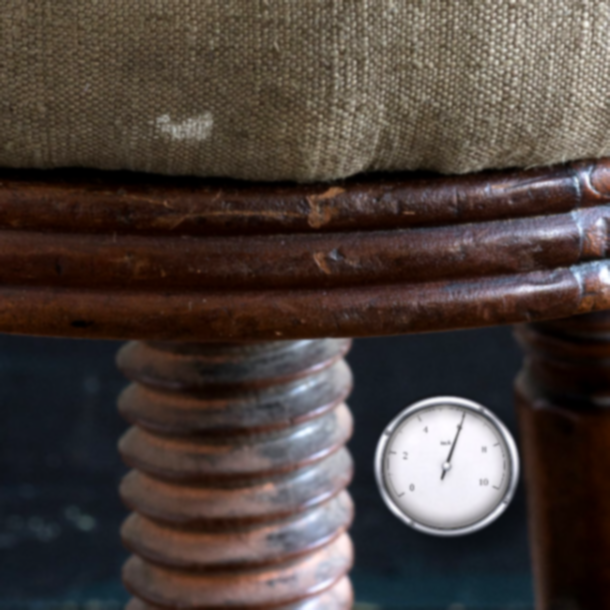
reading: 6mA
